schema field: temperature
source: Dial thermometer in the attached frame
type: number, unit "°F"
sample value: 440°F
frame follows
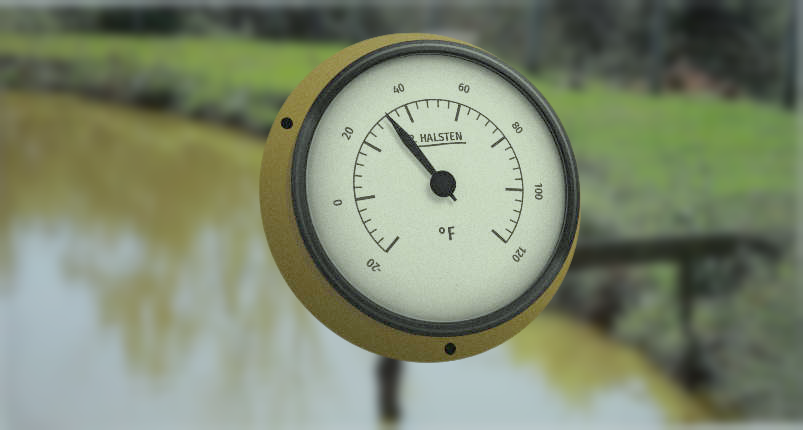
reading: 32°F
